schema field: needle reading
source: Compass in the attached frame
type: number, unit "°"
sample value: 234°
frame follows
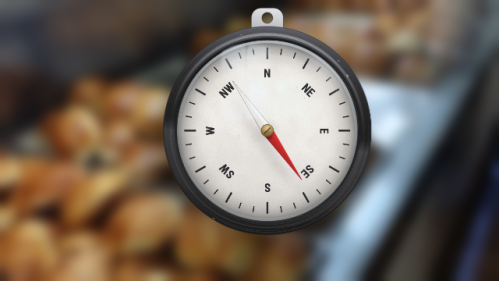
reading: 145°
